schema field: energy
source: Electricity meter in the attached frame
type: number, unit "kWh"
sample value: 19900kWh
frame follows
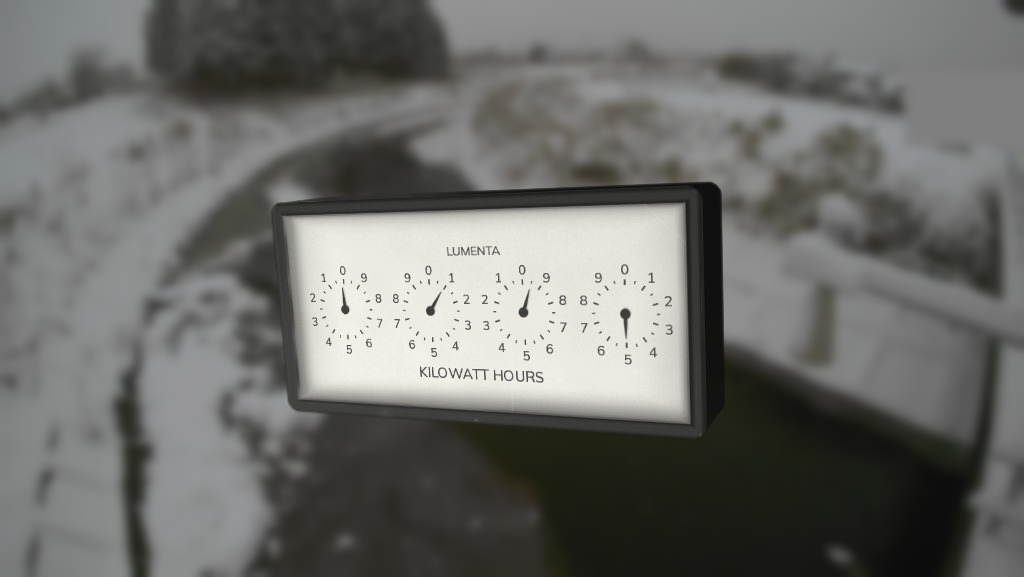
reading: 95kWh
